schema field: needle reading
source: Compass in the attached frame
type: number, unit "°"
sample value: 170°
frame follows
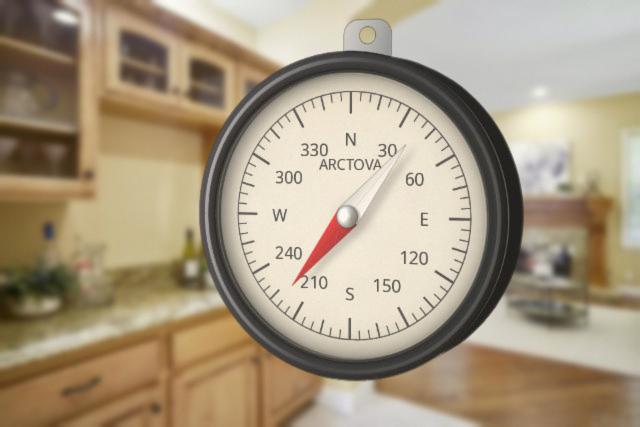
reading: 220°
